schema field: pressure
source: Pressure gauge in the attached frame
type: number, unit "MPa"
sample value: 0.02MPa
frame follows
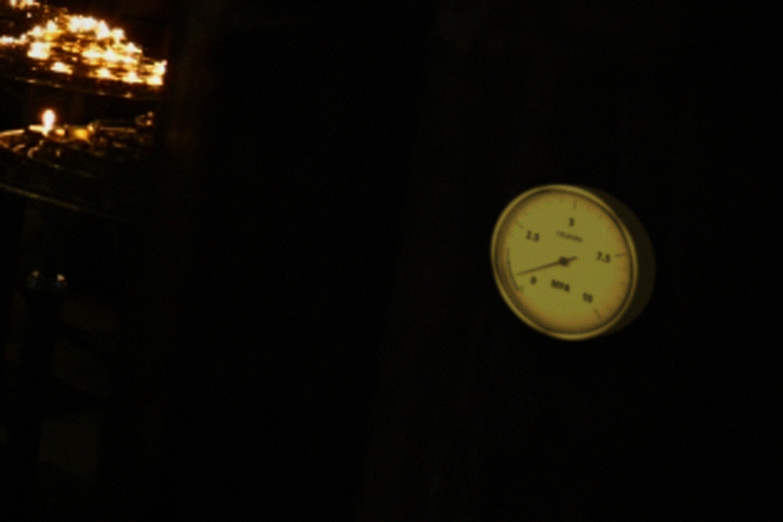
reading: 0.5MPa
